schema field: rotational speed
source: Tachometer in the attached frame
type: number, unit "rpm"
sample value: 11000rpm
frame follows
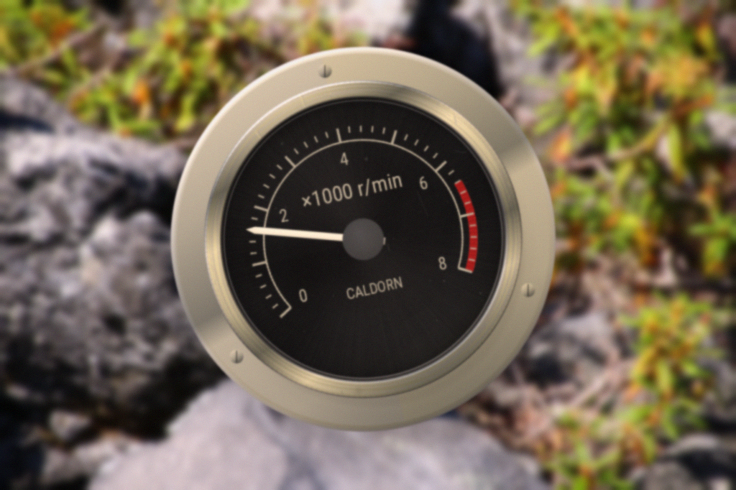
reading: 1600rpm
